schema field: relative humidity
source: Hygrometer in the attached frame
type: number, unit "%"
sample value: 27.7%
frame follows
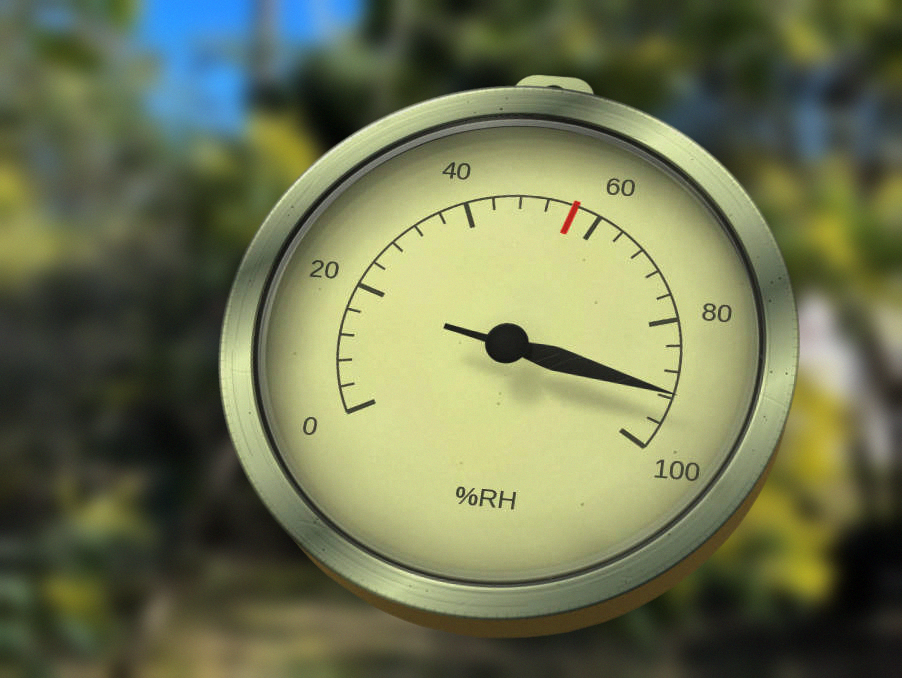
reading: 92%
